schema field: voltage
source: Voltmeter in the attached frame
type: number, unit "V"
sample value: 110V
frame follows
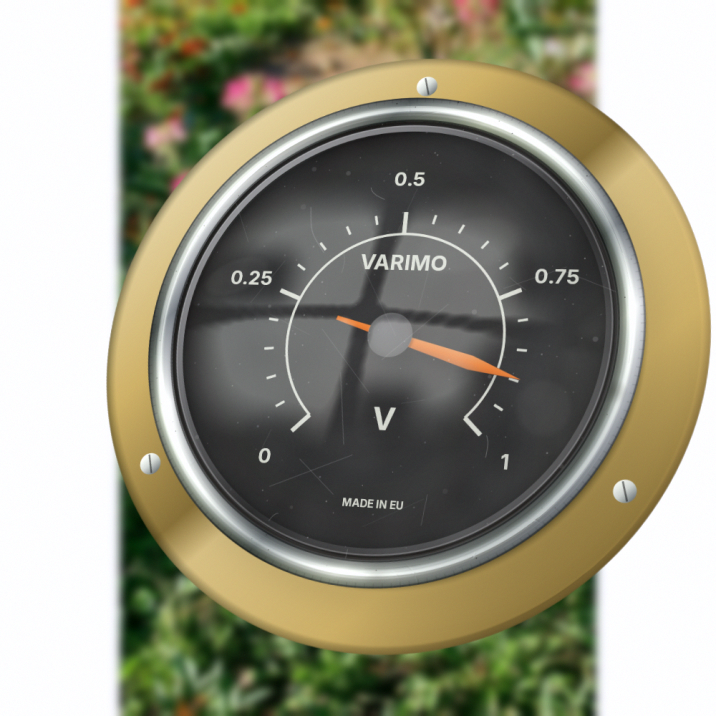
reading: 0.9V
